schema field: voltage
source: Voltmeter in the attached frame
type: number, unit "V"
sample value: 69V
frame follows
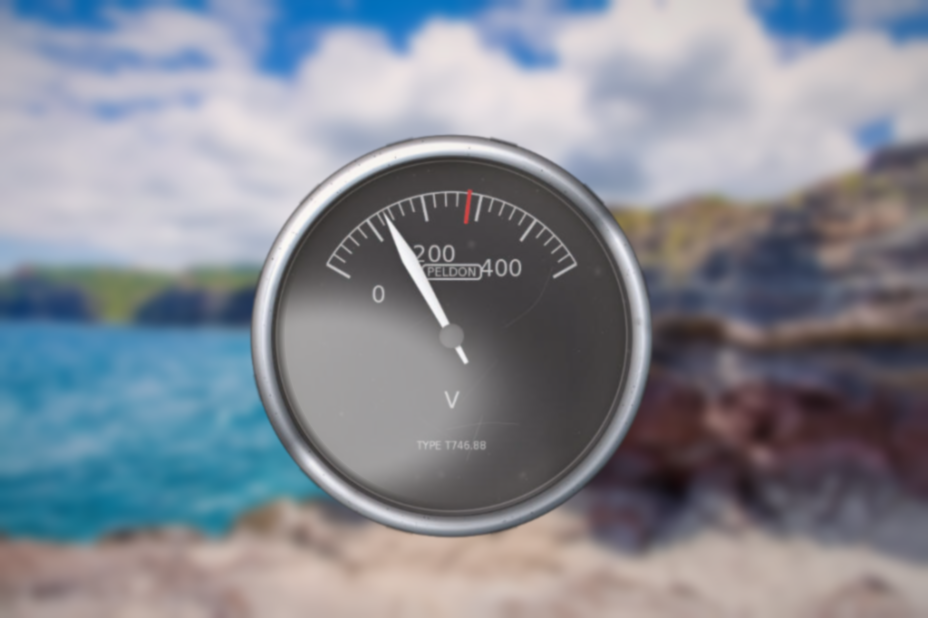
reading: 130V
